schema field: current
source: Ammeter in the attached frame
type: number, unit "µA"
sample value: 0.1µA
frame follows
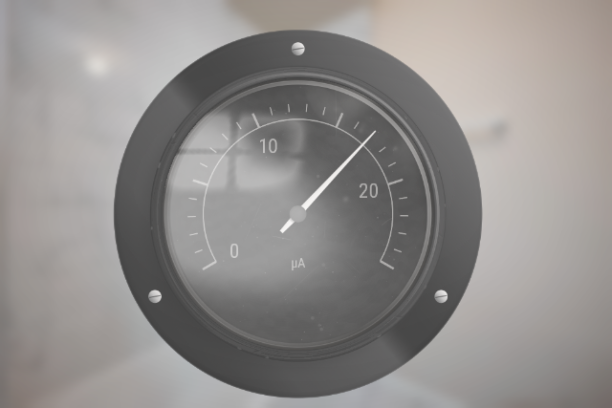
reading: 17µA
